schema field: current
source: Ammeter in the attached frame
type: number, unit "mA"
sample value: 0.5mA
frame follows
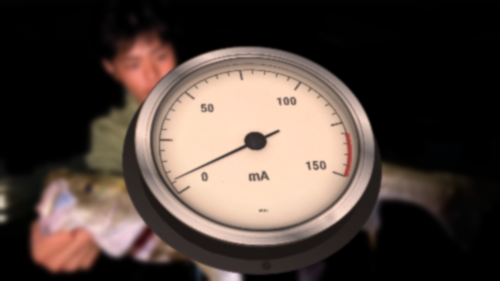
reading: 5mA
